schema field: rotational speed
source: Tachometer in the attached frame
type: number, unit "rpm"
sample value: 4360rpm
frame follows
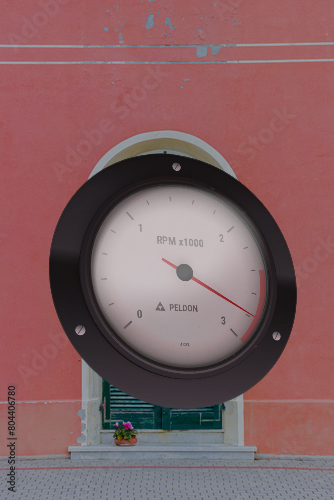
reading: 2800rpm
